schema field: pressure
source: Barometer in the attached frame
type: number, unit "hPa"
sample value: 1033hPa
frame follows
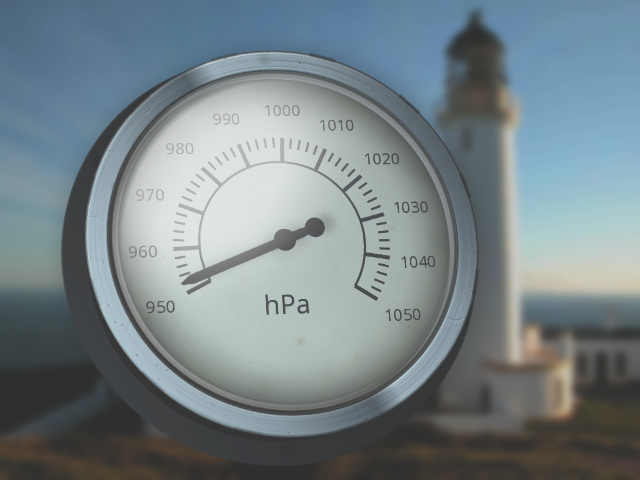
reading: 952hPa
